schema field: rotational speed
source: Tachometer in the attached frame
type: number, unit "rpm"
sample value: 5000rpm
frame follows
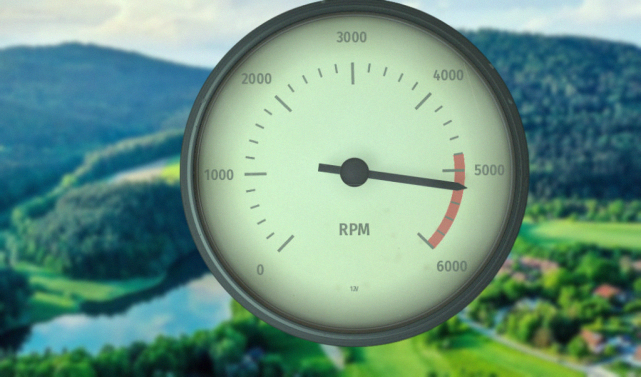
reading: 5200rpm
